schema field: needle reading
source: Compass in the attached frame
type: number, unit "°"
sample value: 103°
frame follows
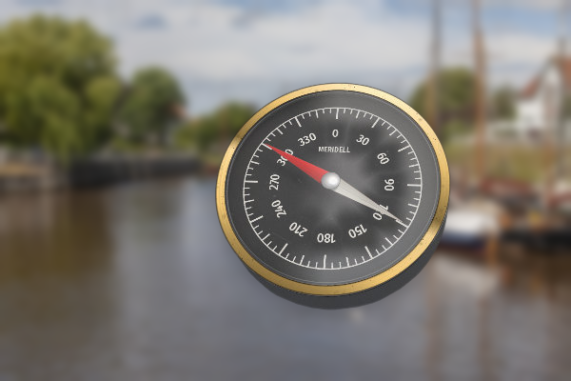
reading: 300°
